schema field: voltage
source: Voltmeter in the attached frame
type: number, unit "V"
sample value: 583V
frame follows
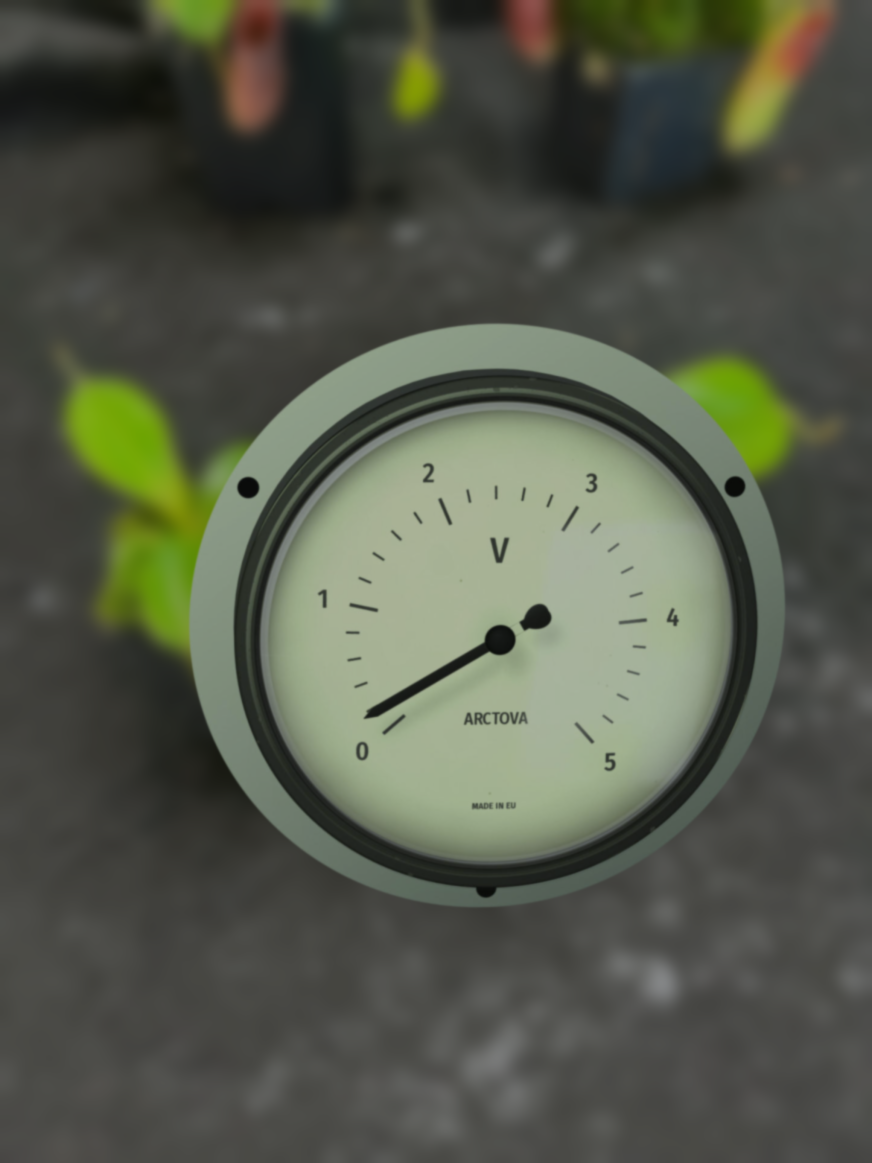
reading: 0.2V
